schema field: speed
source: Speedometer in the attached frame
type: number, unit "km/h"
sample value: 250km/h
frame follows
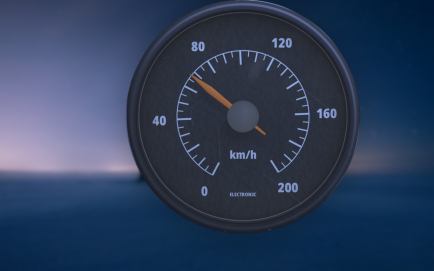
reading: 67.5km/h
